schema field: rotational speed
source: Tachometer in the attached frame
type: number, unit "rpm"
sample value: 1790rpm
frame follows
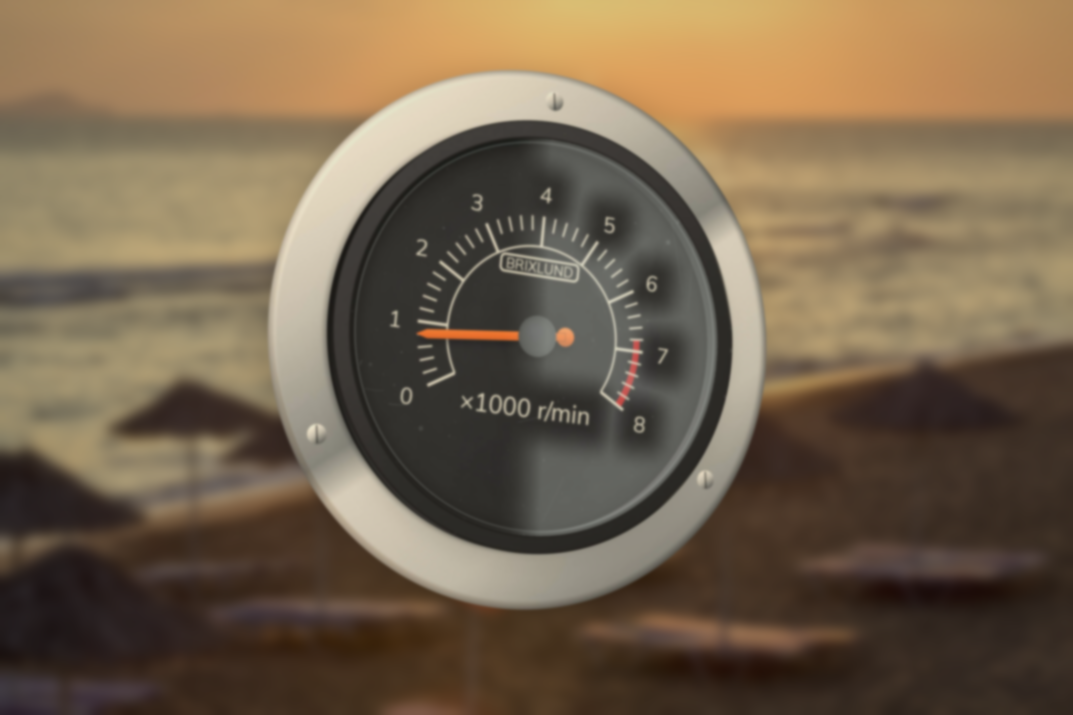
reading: 800rpm
